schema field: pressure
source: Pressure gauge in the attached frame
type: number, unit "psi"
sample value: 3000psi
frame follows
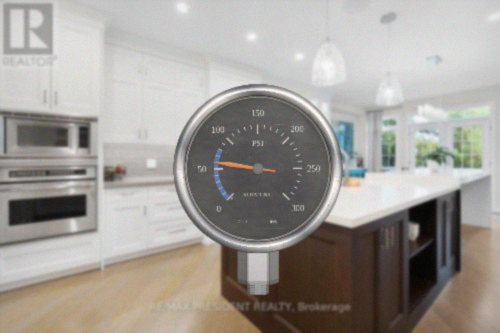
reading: 60psi
